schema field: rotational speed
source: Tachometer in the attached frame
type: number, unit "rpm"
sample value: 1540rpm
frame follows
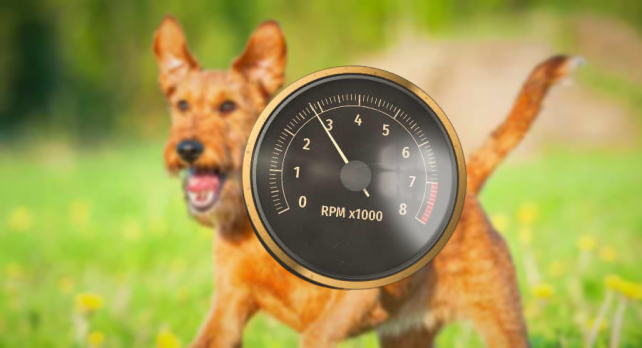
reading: 2800rpm
